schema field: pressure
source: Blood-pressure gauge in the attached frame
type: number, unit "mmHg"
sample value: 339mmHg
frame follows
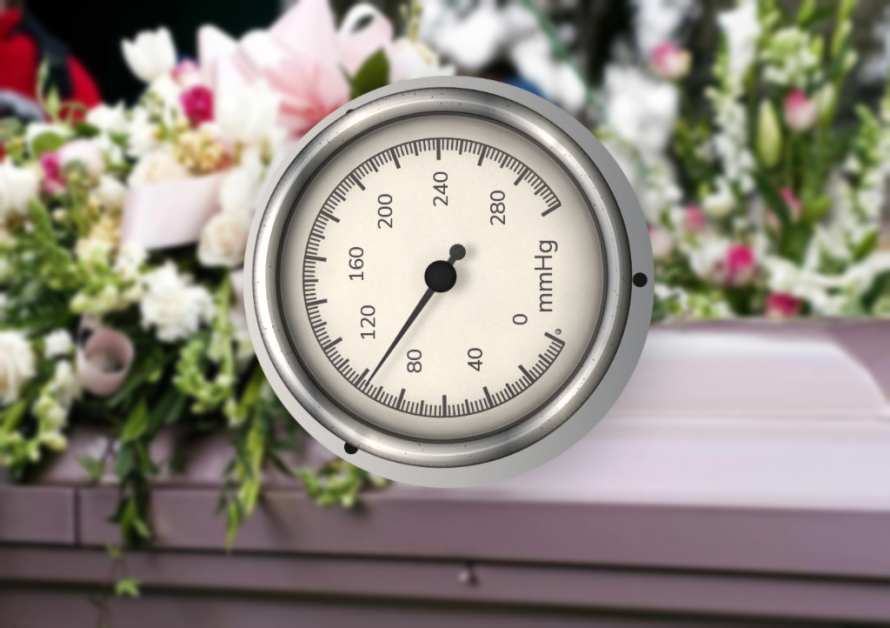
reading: 96mmHg
